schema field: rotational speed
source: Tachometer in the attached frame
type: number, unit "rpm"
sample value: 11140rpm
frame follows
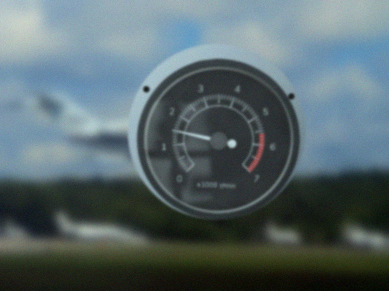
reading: 1500rpm
